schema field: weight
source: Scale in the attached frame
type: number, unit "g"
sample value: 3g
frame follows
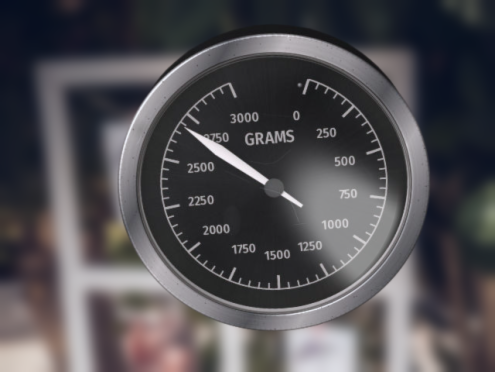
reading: 2700g
